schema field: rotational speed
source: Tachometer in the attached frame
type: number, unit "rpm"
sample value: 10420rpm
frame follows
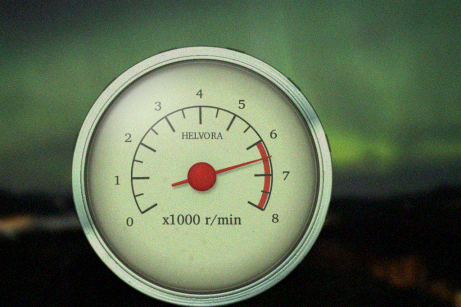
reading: 6500rpm
